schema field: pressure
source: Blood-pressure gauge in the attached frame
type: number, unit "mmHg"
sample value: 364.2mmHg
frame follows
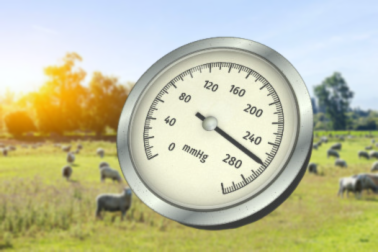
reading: 260mmHg
